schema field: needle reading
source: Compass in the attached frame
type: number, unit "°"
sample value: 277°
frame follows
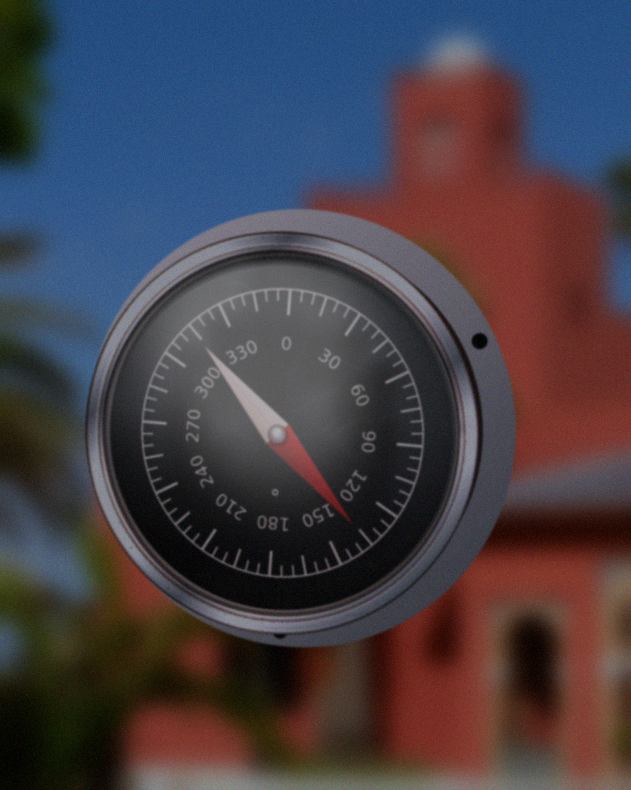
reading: 135°
